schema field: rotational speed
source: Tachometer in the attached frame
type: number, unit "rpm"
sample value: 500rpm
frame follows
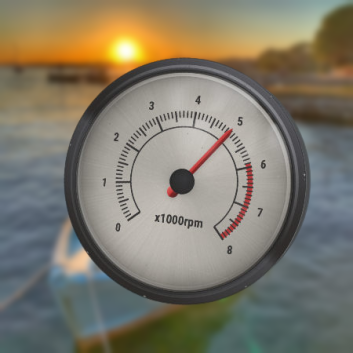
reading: 5000rpm
